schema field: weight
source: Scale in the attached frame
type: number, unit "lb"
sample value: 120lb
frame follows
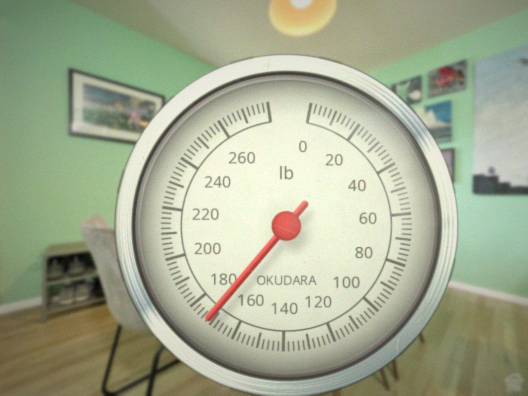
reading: 172lb
